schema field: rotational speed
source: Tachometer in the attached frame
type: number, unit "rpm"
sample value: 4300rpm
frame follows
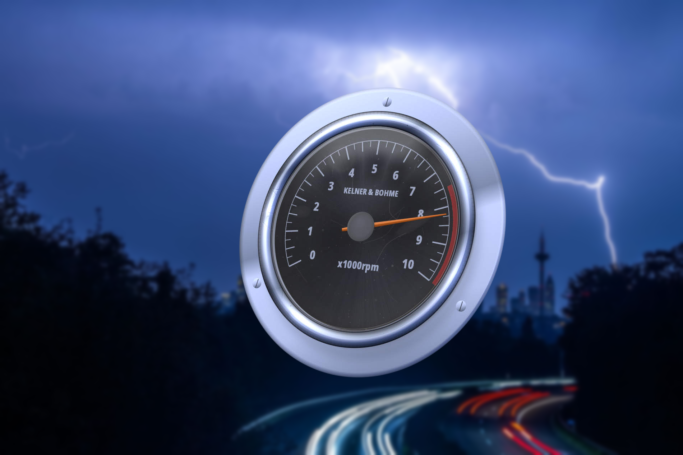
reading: 8250rpm
